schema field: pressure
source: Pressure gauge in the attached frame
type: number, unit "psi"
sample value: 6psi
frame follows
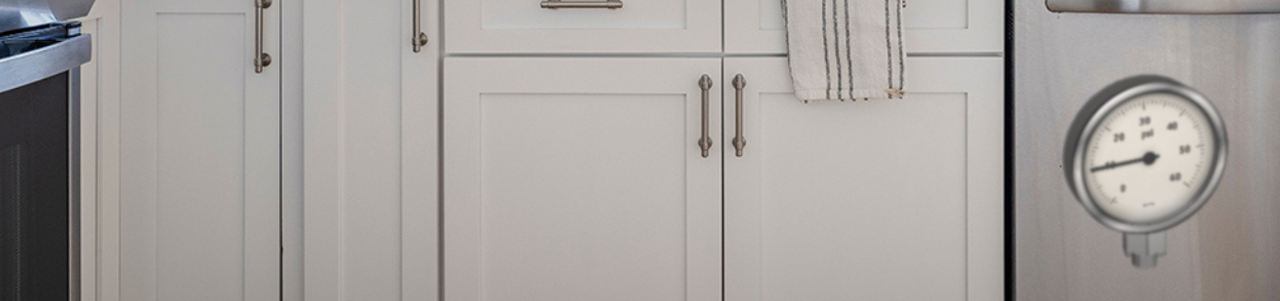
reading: 10psi
